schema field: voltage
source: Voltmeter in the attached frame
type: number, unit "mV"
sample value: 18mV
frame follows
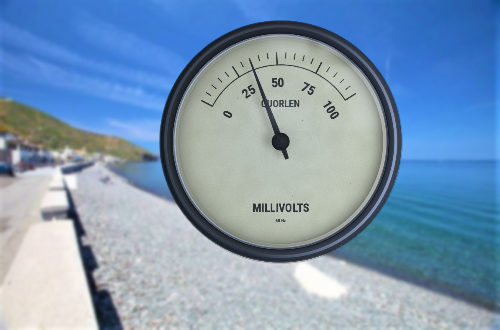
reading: 35mV
